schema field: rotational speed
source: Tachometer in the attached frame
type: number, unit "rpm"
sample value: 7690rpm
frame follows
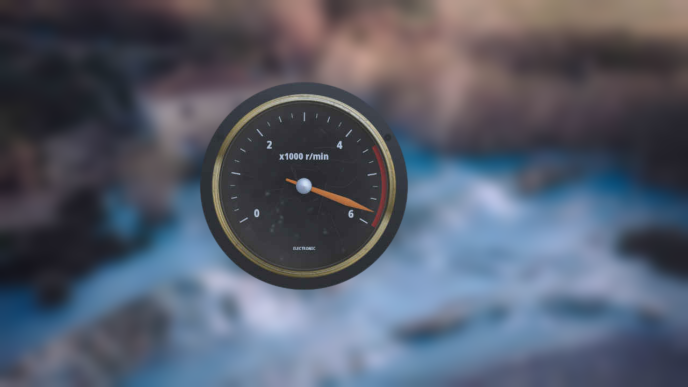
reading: 5750rpm
